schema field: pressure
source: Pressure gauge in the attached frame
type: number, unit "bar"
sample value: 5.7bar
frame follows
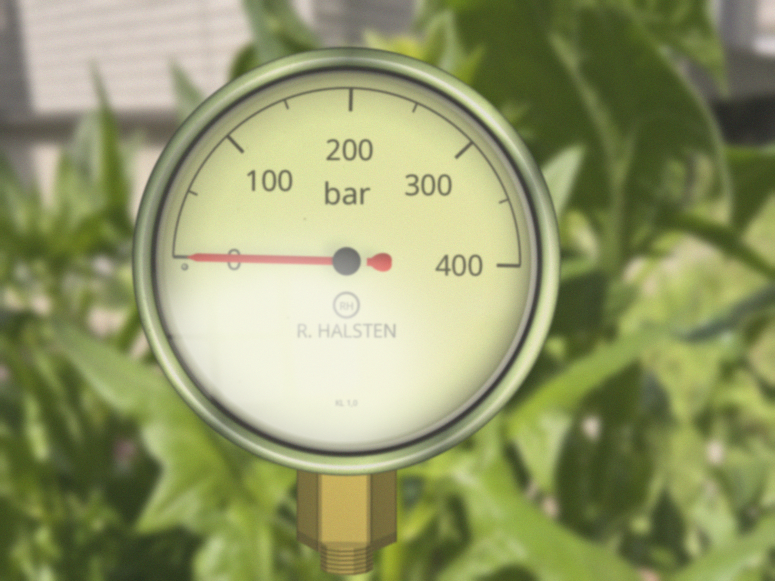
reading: 0bar
